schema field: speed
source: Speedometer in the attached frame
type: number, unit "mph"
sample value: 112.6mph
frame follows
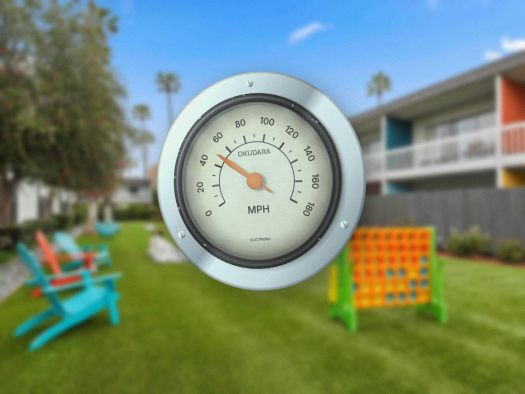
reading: 50mph
